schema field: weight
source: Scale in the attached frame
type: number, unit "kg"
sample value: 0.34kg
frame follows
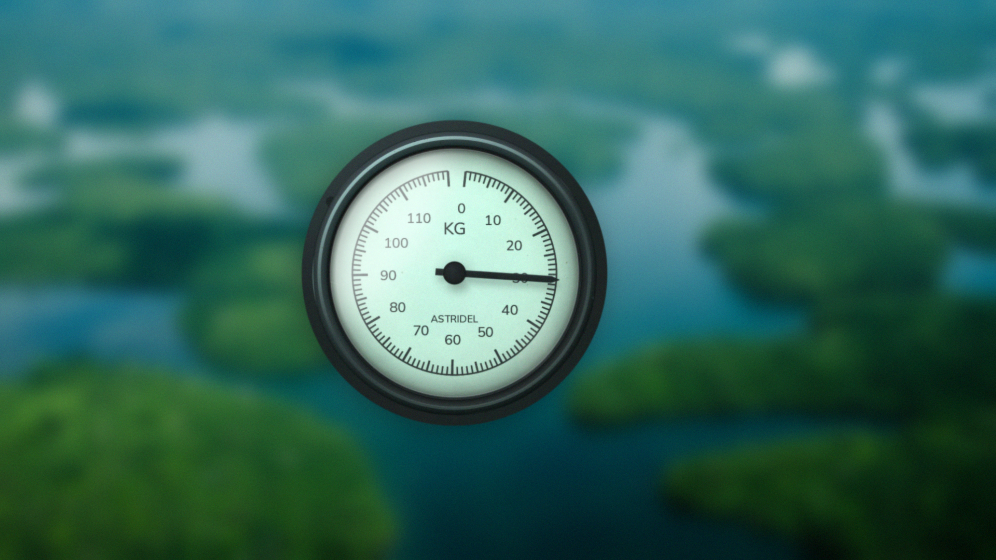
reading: 30kg
